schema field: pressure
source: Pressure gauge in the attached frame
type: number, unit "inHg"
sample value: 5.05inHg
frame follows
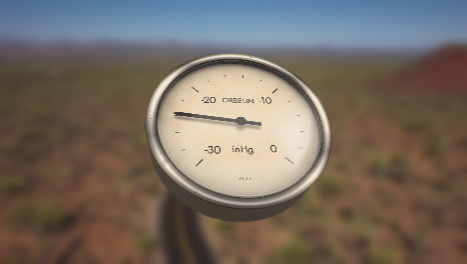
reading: -24inHg
